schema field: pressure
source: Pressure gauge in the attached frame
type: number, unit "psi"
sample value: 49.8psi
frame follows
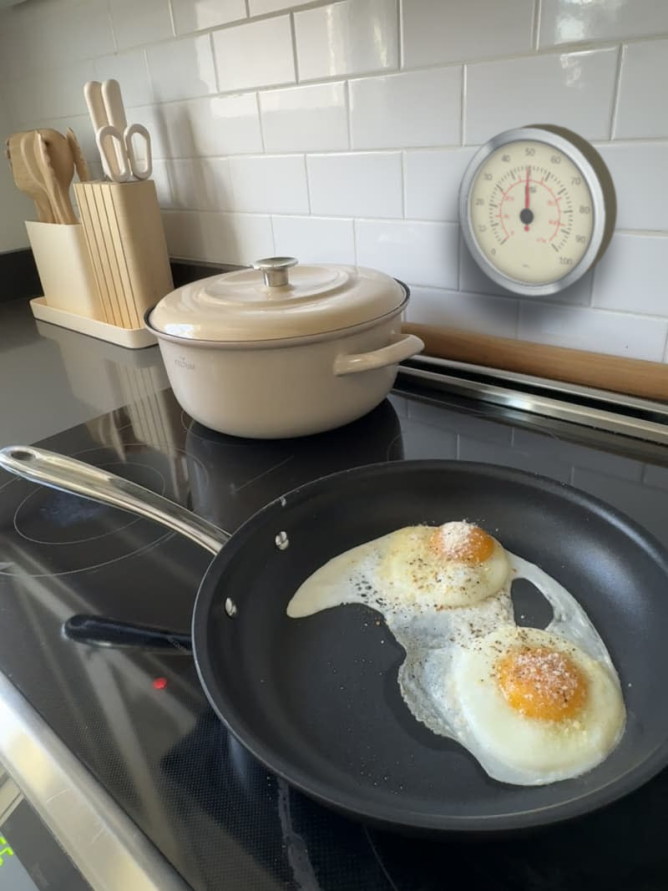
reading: 50psi
